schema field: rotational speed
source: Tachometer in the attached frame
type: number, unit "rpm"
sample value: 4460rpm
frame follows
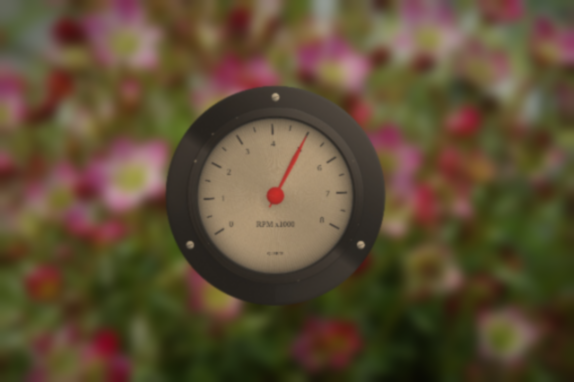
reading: 5000rpm
